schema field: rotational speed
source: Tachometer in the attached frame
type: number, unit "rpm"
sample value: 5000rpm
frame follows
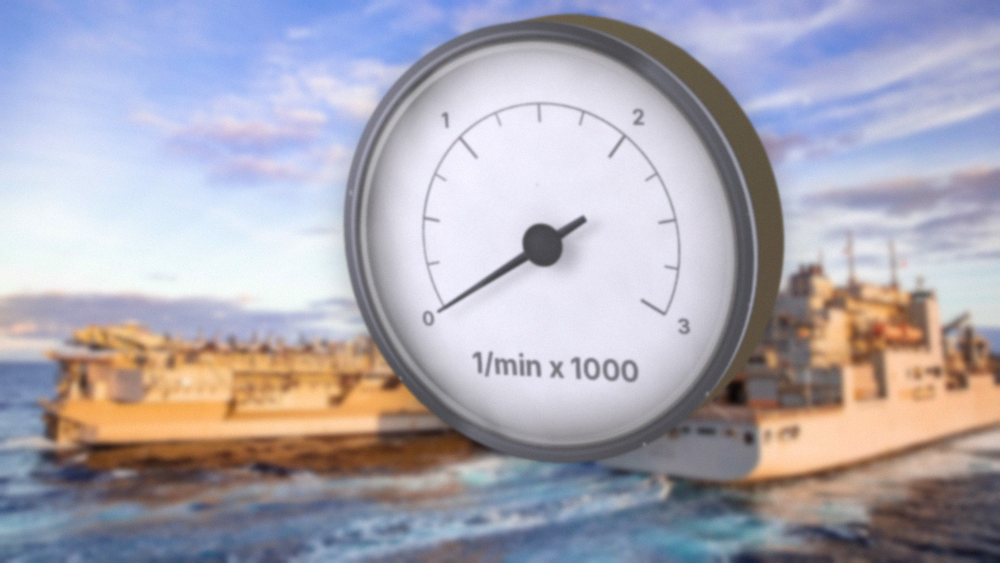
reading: 0rpm
